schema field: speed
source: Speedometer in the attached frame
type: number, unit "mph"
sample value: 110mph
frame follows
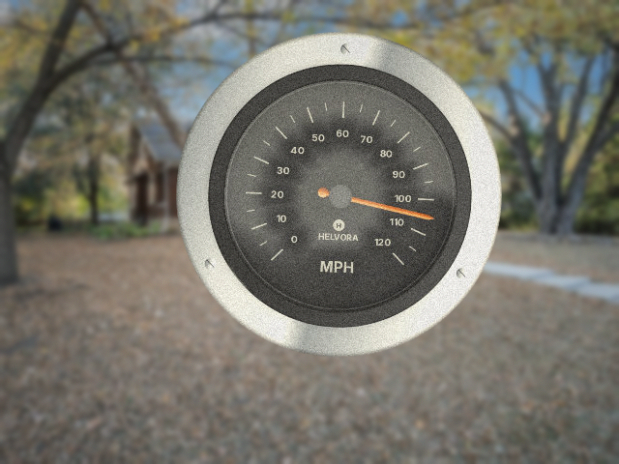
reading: 105mph
